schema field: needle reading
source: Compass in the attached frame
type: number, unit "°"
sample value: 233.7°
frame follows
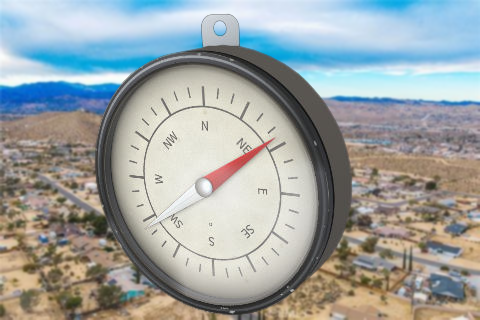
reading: 55°
